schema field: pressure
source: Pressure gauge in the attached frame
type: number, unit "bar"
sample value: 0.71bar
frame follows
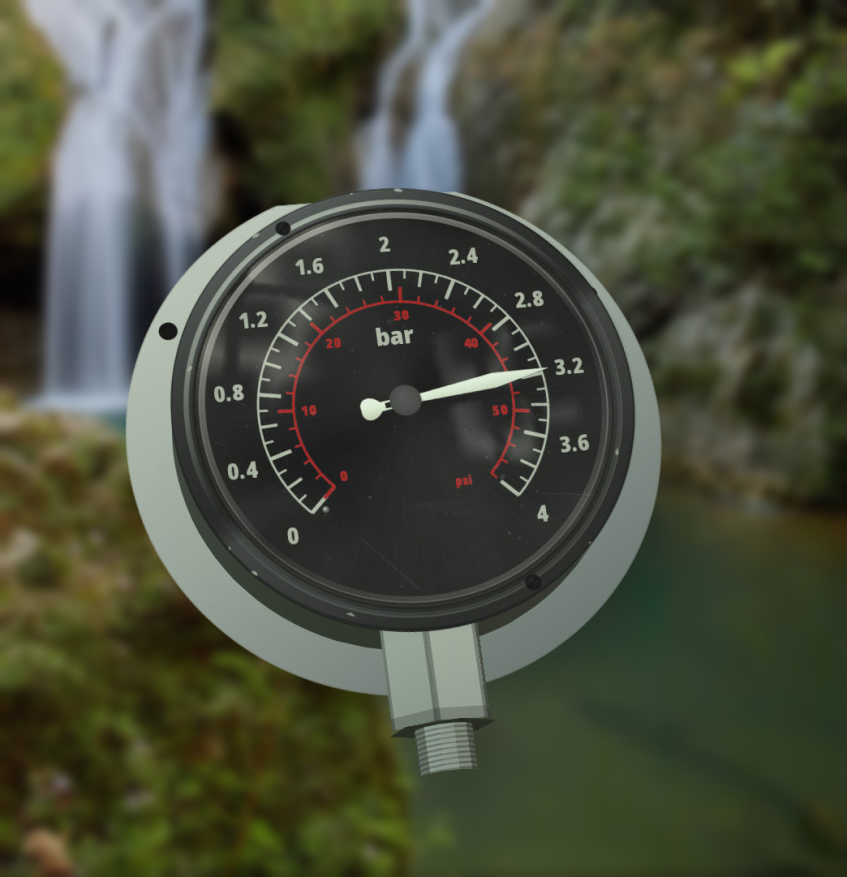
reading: 3.2bar
